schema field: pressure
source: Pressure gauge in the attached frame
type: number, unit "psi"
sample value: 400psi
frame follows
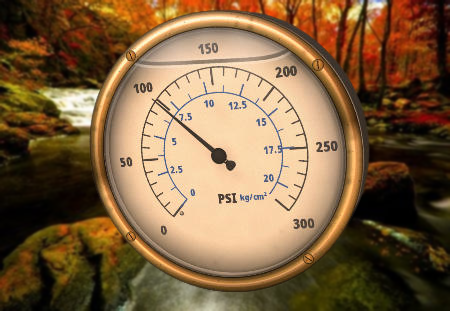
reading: 100psi
